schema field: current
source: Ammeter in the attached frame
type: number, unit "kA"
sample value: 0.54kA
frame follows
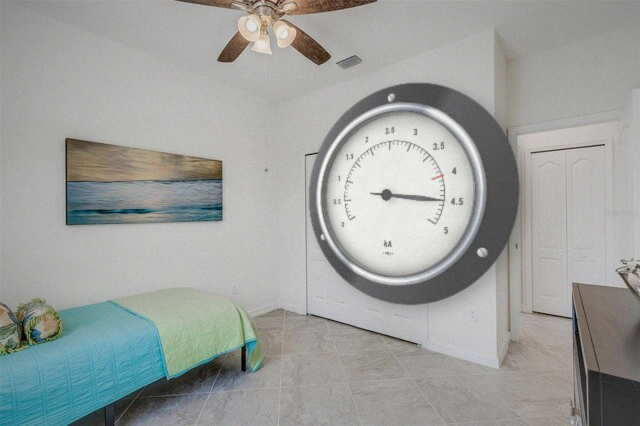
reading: 4.5kA
